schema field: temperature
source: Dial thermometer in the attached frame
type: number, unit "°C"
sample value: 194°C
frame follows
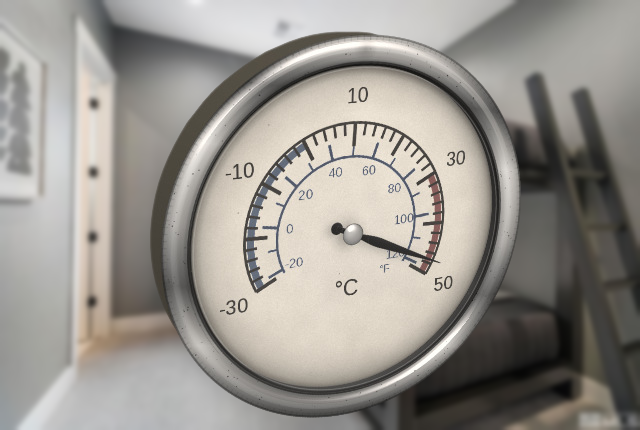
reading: 47°C
